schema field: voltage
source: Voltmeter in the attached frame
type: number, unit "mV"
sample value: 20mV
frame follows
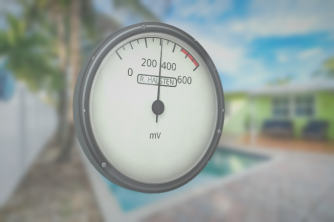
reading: 300mV
